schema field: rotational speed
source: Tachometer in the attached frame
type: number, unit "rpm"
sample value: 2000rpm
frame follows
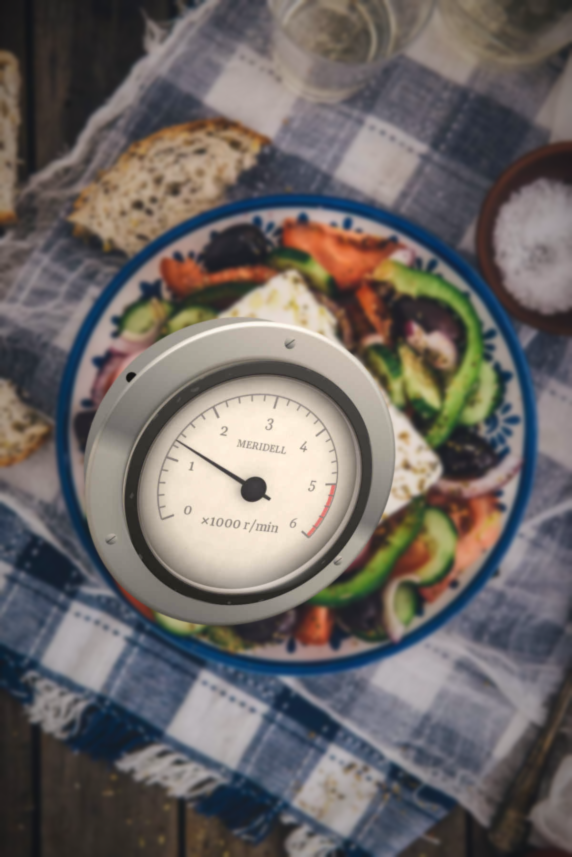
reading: 1300rpm
